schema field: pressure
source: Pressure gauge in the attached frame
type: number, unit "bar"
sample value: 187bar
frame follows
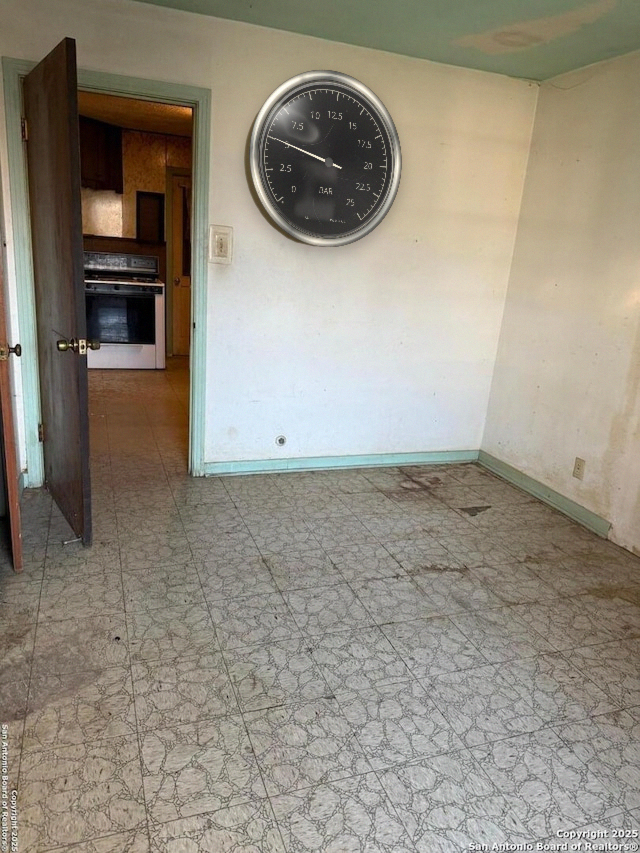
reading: 5bar
